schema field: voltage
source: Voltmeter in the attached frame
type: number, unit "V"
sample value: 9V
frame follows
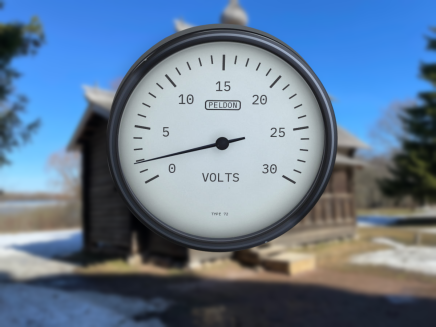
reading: 2V
